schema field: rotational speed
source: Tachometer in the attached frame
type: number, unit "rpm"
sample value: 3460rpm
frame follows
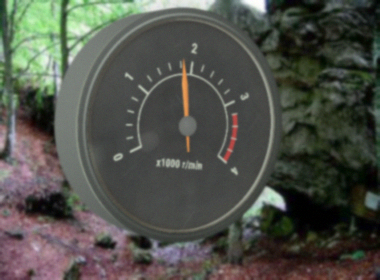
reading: 1800rpm
